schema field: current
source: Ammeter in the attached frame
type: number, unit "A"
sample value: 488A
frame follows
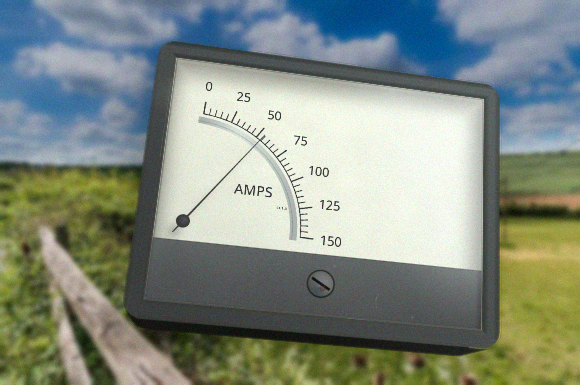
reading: 55A
